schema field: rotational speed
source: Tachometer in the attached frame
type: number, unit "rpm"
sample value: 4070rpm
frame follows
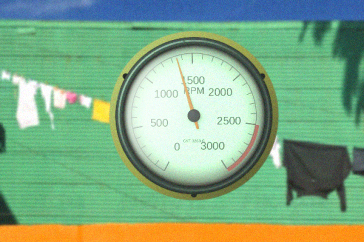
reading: 1350rpm
